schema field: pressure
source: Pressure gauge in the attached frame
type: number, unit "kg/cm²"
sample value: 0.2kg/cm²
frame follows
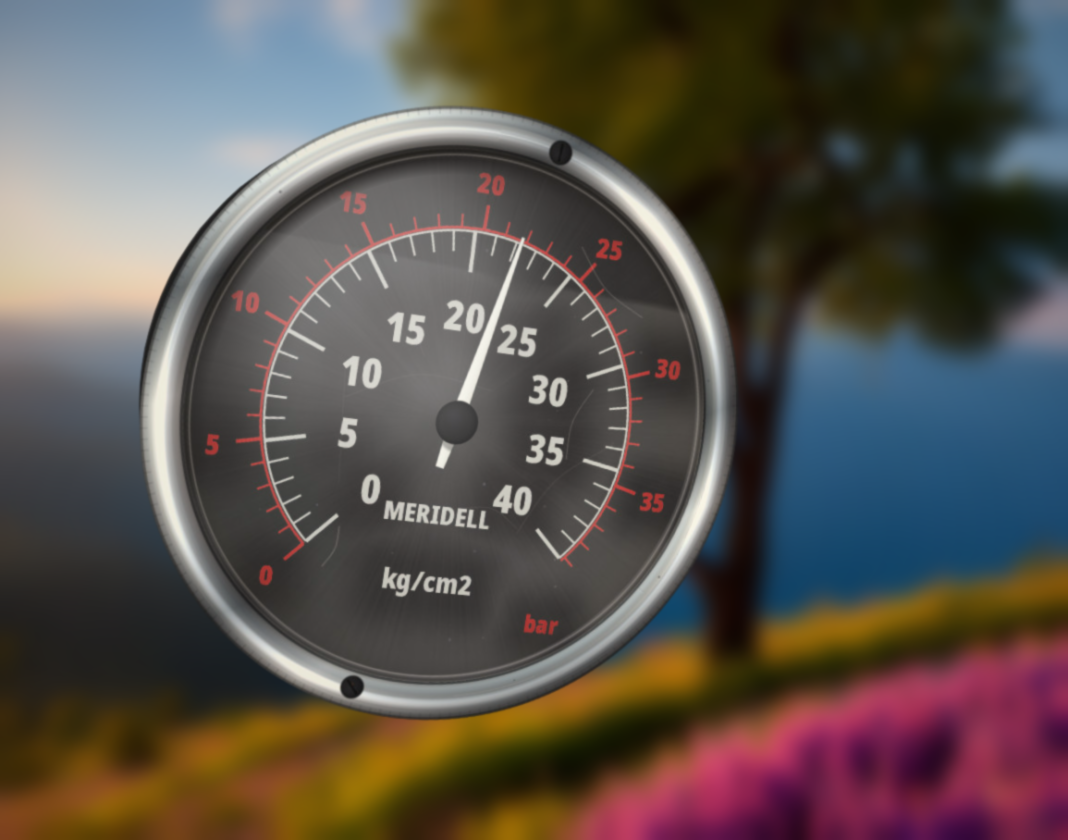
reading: 22kg/cm²
